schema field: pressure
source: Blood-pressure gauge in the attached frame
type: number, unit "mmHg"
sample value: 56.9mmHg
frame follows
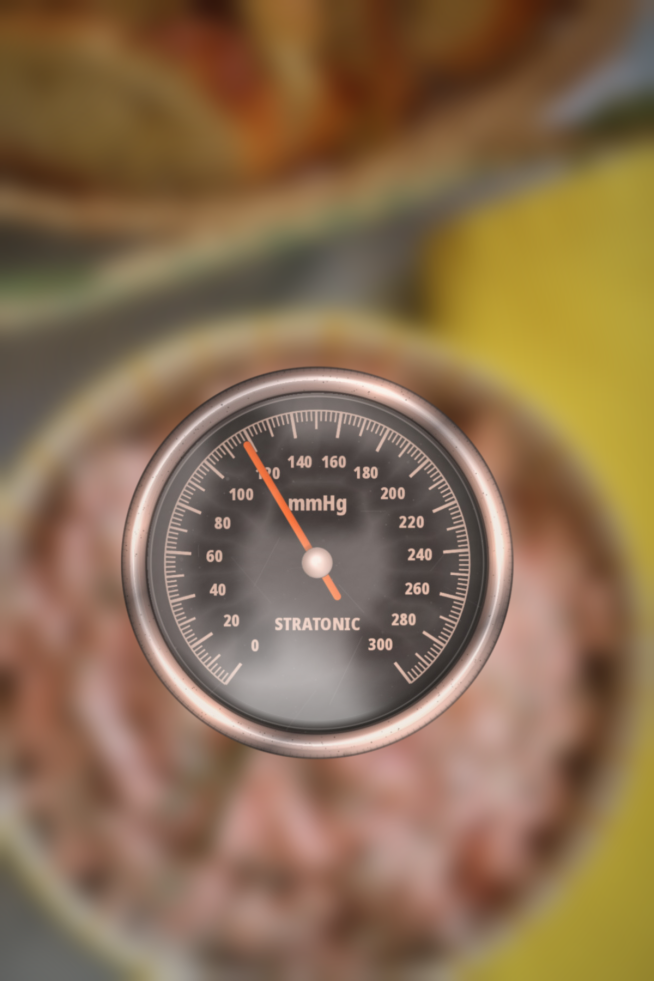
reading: 118mmHg
